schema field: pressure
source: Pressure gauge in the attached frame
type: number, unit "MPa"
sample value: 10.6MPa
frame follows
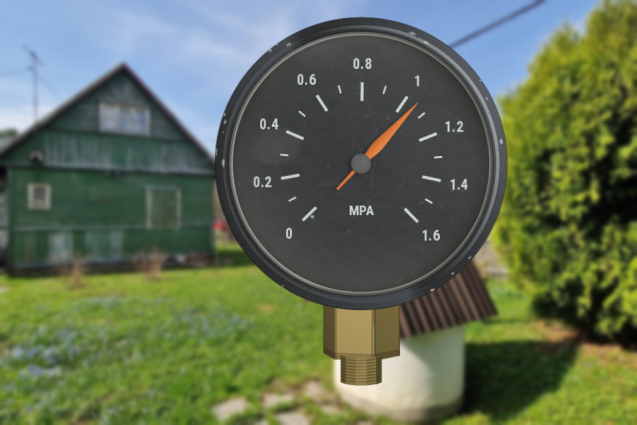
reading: 1.05MPa
